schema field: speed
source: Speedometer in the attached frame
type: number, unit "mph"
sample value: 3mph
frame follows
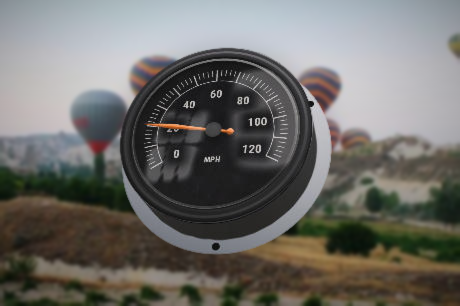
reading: 20mph
